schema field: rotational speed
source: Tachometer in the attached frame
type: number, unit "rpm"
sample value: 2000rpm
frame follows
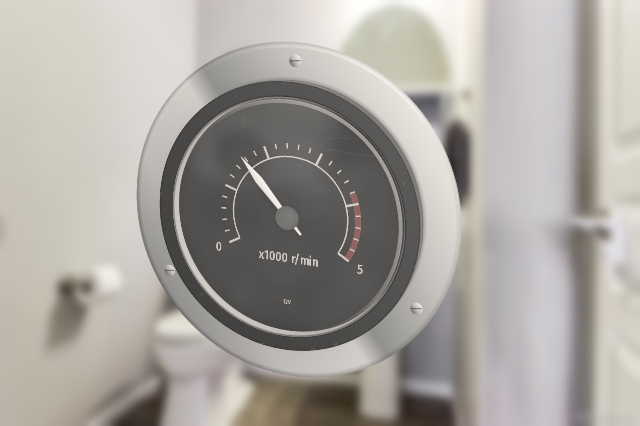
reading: 1600rpm
